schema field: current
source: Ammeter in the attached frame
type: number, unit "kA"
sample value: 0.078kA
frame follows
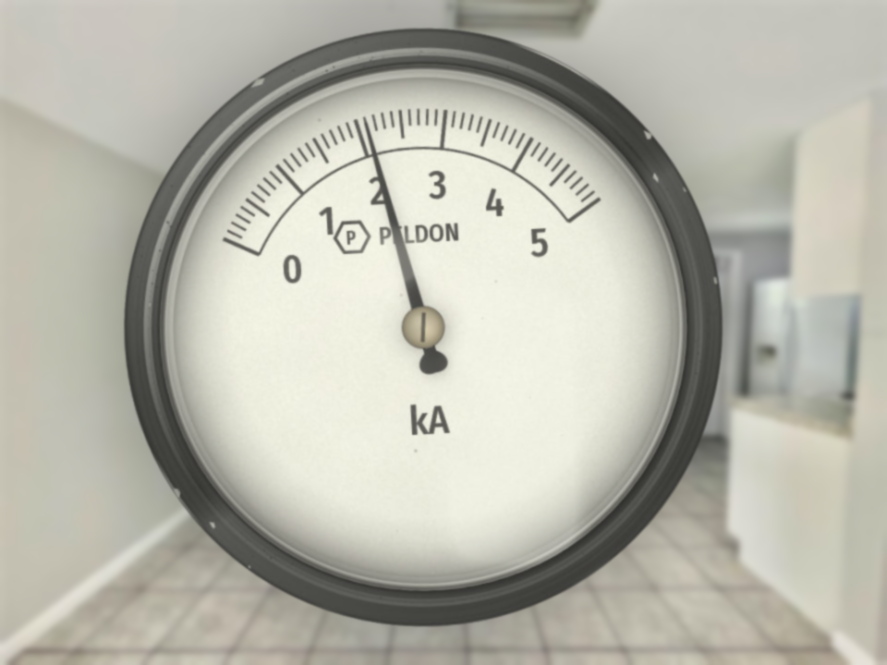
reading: 2.1kA
